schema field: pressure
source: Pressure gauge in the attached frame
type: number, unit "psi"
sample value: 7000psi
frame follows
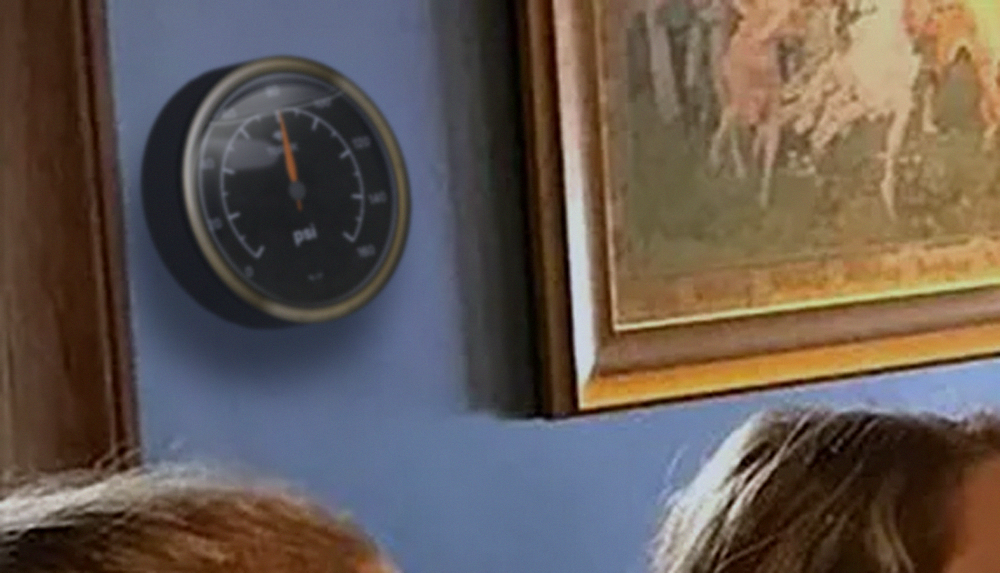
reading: 80psi
